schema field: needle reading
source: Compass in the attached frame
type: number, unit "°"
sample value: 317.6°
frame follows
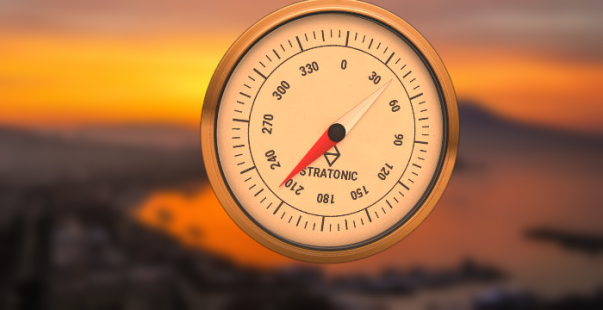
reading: 220°
